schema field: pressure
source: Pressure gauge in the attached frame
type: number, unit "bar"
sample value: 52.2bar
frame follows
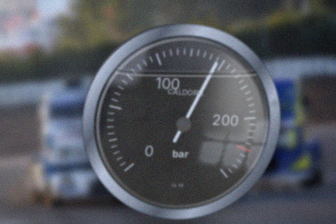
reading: 145bar
